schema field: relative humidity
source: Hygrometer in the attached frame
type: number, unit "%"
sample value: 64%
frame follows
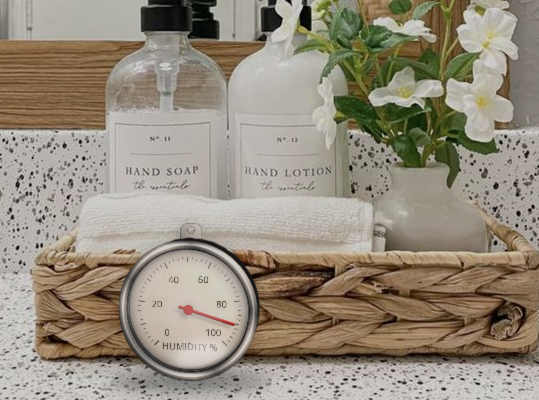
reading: 90%
